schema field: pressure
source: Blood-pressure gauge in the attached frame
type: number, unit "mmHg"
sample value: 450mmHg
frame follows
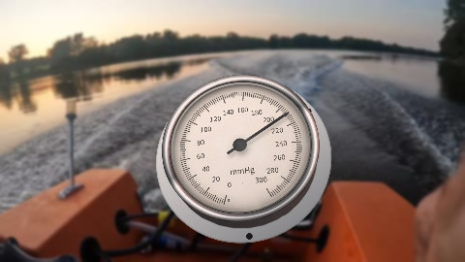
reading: 210mmHg
